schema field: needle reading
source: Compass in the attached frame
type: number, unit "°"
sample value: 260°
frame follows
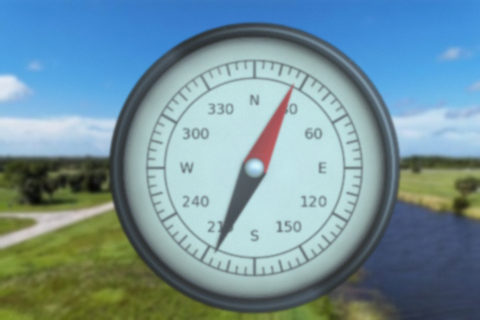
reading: 25°
